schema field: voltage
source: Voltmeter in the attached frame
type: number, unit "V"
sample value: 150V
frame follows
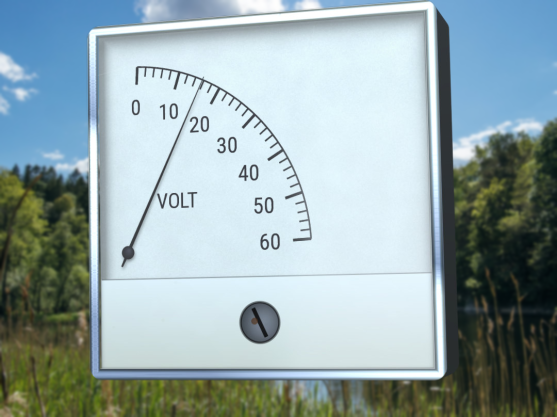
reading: 16V
